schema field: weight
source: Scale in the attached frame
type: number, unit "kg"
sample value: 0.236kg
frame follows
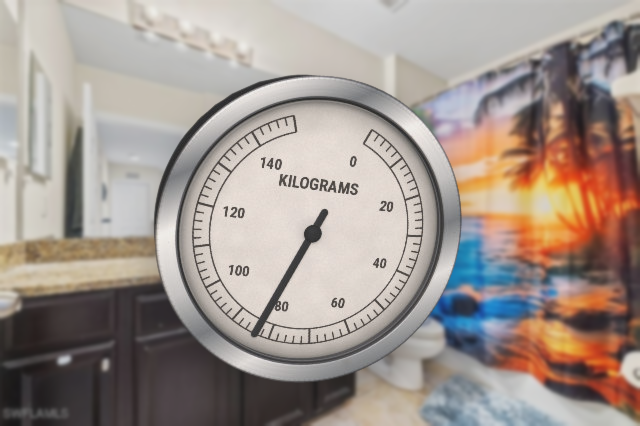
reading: 84kg
